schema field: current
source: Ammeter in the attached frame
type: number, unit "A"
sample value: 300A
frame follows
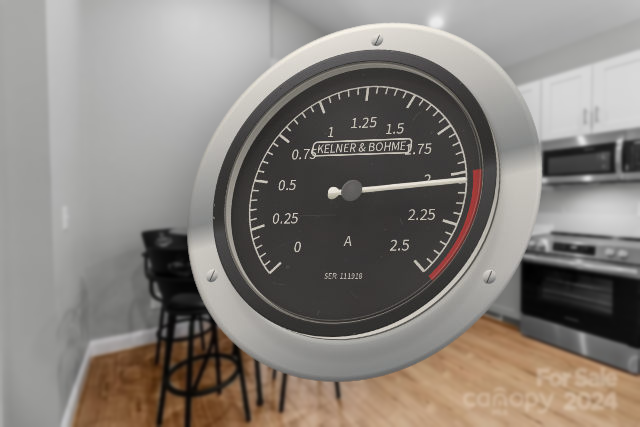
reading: 2.05A
